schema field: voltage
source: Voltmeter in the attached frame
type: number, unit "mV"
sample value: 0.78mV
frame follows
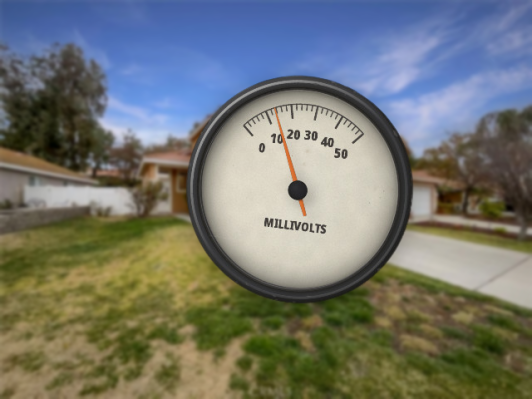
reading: 14mV
